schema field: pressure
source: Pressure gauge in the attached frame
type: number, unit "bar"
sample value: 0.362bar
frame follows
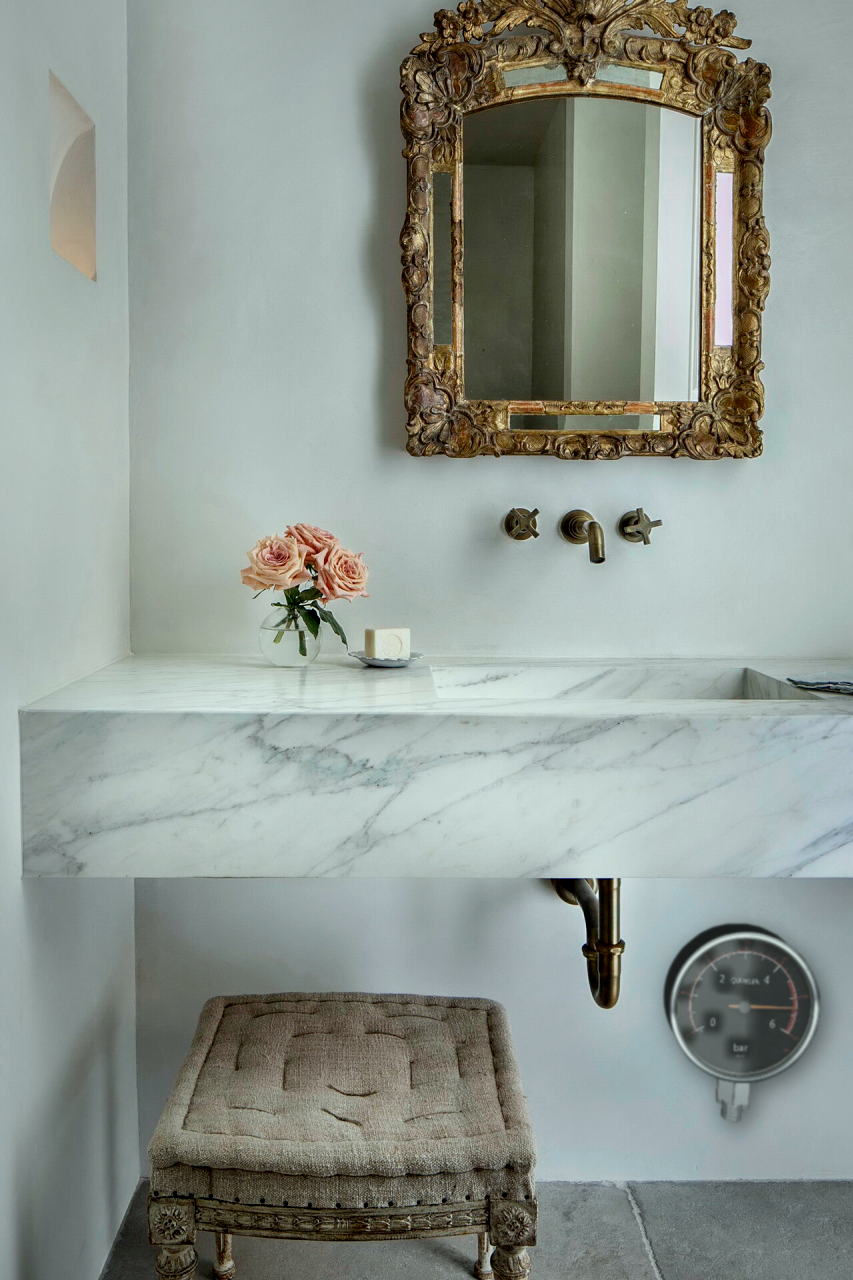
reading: 5.25bar
